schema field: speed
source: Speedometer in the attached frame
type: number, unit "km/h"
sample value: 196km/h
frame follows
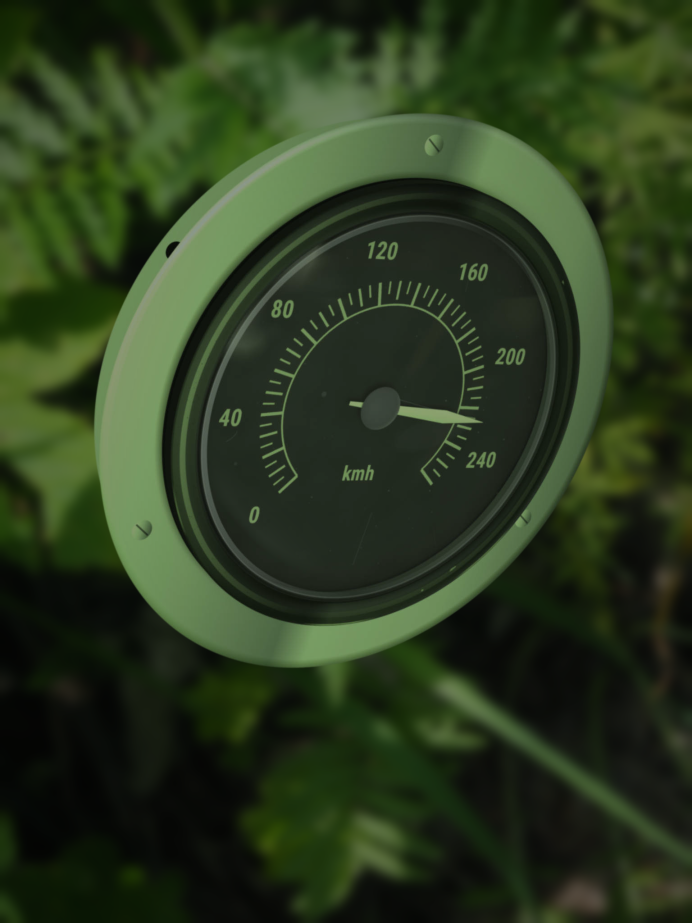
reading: 225km/h
